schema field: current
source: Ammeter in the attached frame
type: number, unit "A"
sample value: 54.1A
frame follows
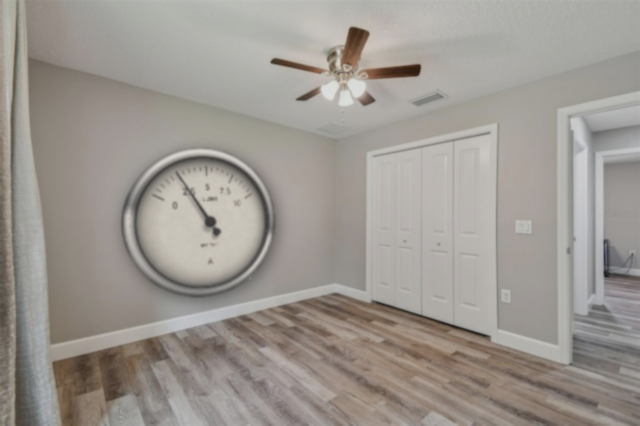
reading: 2.5A
